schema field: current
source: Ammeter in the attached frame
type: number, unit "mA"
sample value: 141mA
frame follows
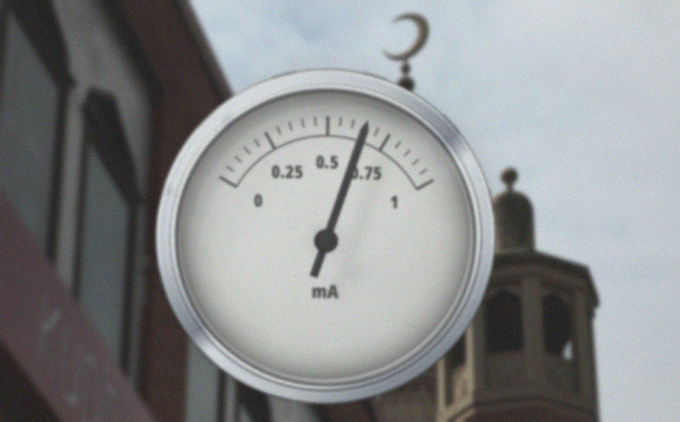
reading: 0.65mA
